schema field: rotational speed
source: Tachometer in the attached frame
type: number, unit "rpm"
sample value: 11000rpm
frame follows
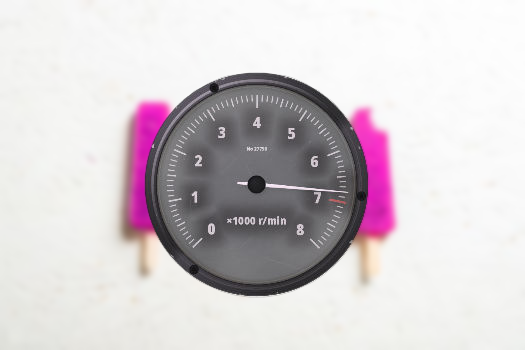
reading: 6800rpm
